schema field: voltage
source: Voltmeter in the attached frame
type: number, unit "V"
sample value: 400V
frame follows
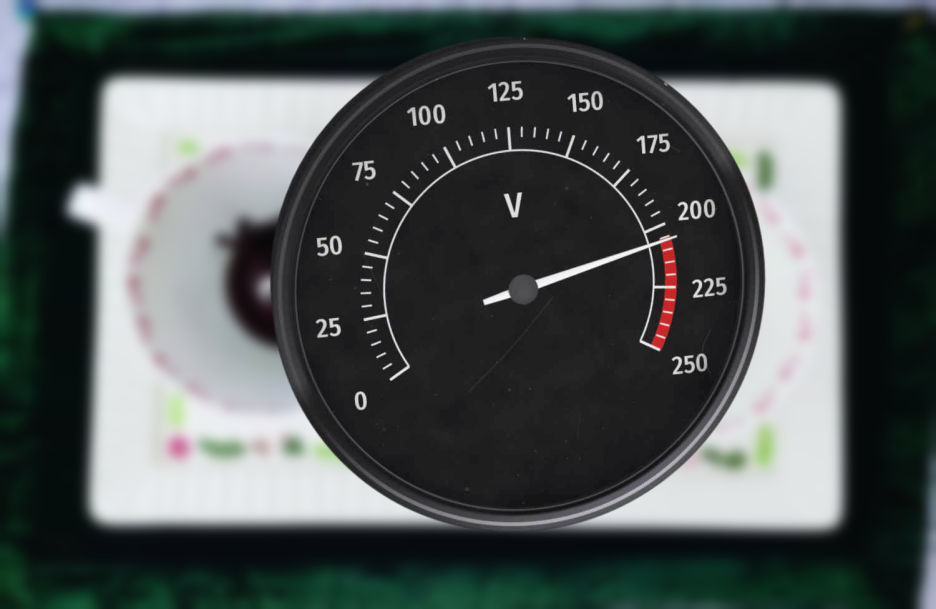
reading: 205V
